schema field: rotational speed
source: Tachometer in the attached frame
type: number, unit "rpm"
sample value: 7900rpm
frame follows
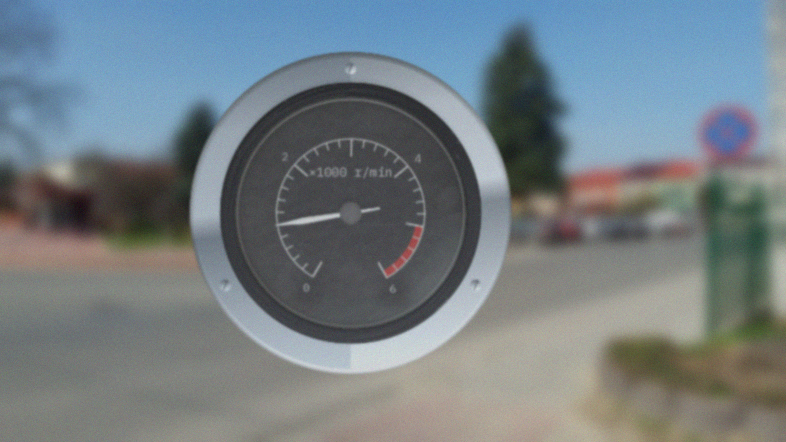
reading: 1000rpm
